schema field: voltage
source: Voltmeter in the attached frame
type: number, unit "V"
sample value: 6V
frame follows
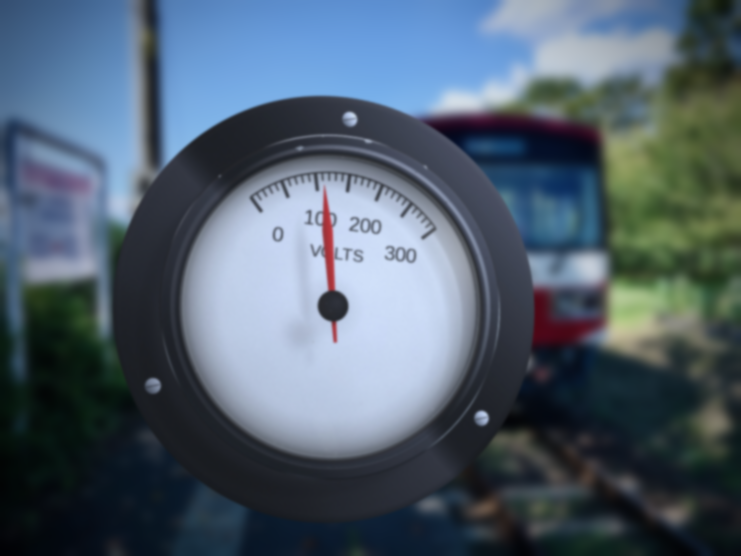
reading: 110V
